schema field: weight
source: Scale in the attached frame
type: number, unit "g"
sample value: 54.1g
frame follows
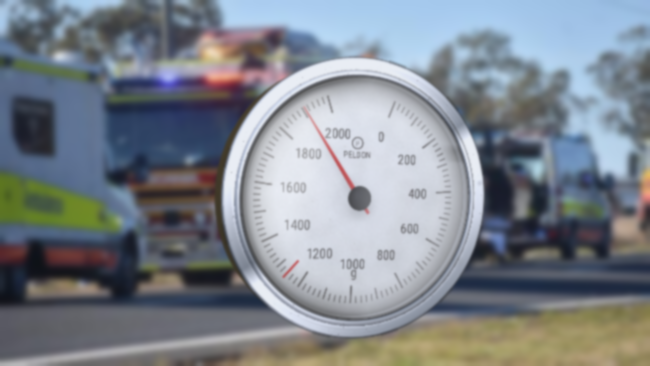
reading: 1900g
